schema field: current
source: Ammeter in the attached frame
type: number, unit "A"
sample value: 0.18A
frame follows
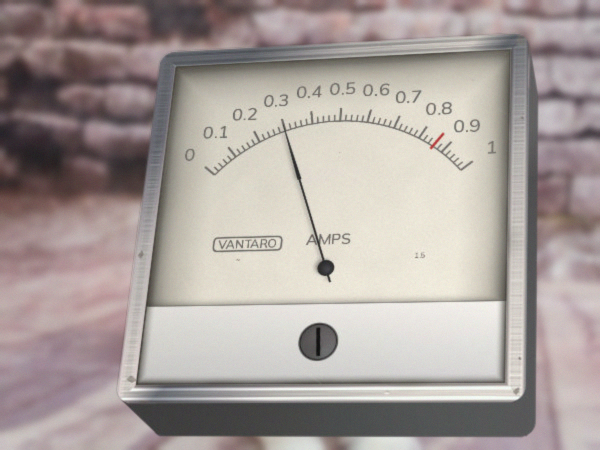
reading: 0.3A
